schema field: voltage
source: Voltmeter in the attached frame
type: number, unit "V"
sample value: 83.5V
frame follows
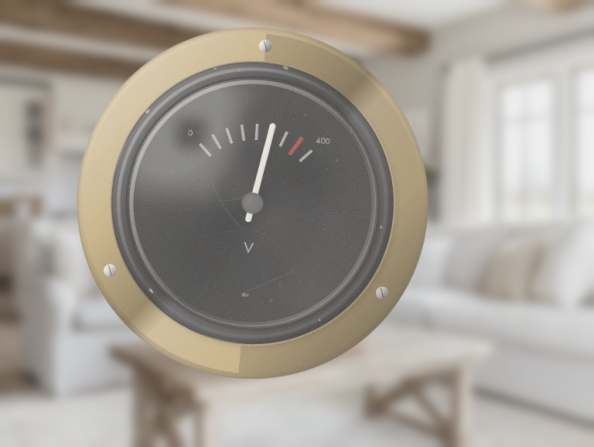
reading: 250V
